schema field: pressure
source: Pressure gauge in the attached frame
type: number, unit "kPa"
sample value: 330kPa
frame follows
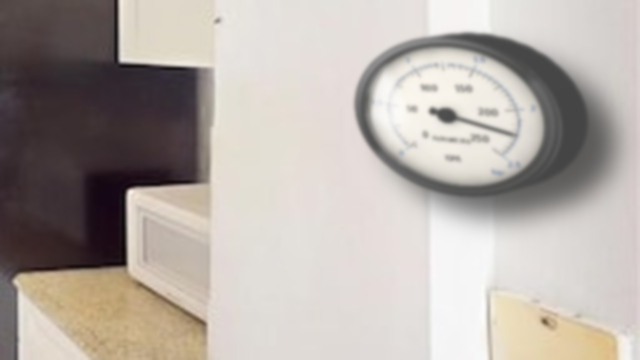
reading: 225kPa
